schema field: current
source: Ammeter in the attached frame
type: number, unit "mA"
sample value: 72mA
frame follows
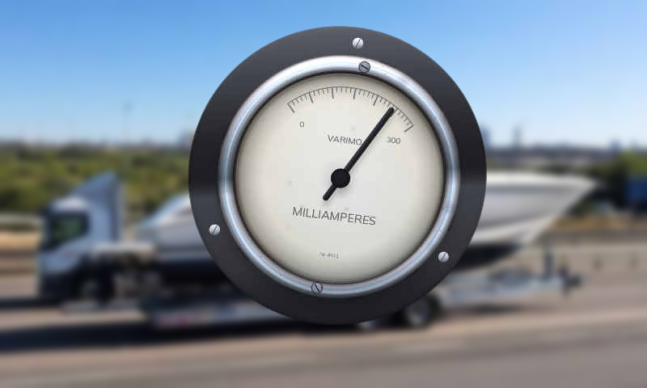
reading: 240mA
